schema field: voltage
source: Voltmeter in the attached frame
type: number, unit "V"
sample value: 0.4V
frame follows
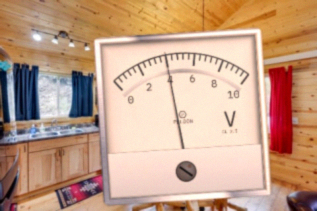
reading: 4V
